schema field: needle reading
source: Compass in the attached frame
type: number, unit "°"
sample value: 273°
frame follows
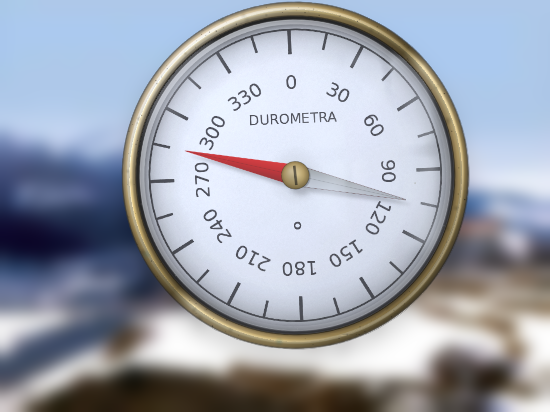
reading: 285°
